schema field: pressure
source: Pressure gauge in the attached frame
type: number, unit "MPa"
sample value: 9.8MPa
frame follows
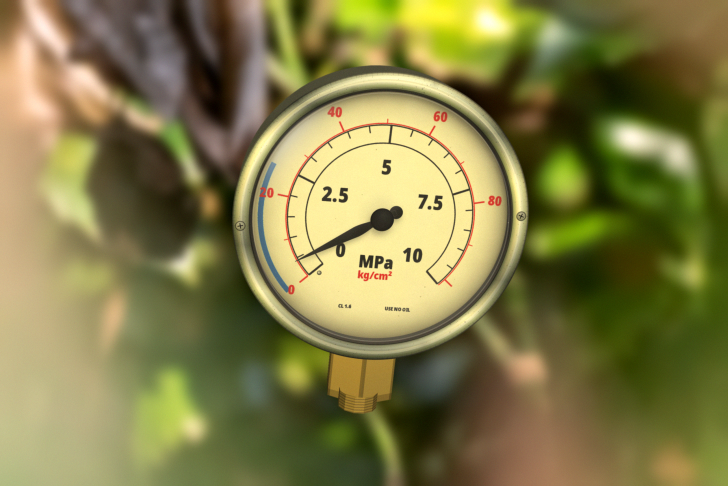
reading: 0.5MPa
